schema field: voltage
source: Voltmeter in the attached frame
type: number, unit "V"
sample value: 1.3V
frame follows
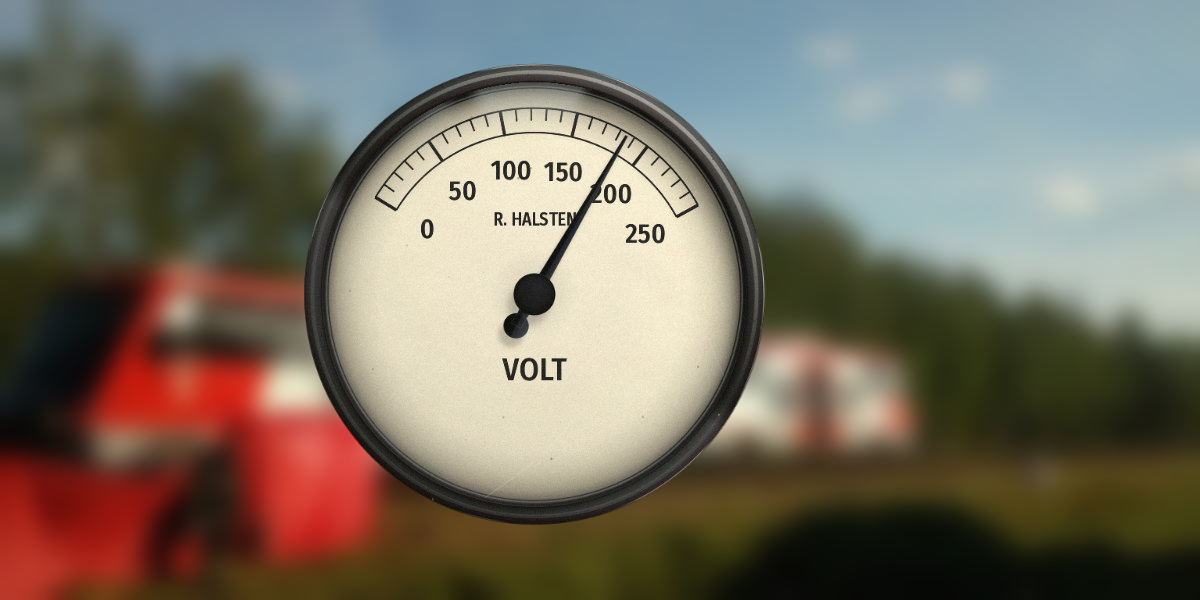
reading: 185V
